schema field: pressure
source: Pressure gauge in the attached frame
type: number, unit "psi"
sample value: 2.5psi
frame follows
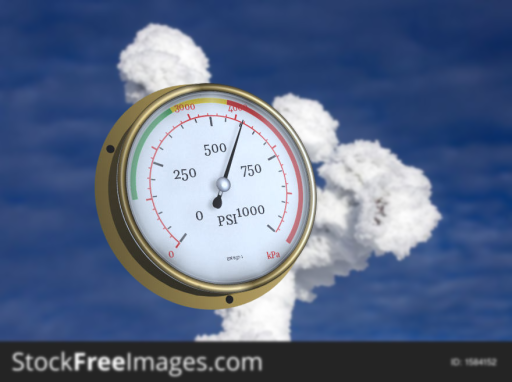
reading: 600psi
